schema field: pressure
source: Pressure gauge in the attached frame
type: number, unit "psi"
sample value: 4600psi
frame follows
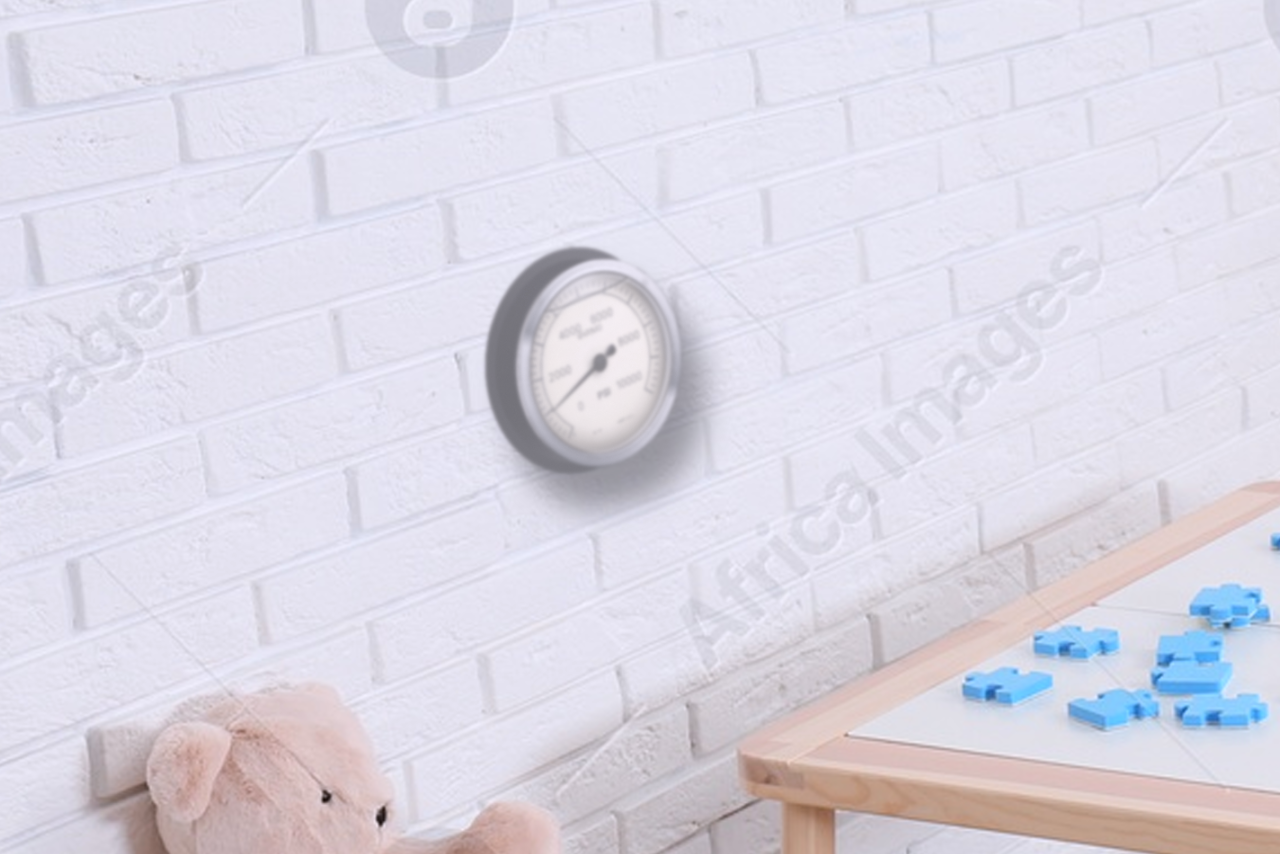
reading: 1000psi
